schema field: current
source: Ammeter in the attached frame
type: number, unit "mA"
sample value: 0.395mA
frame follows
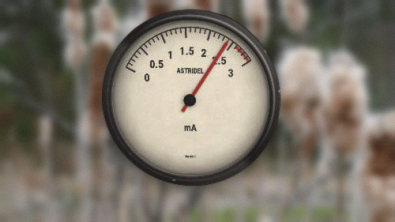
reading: 2.4mA
